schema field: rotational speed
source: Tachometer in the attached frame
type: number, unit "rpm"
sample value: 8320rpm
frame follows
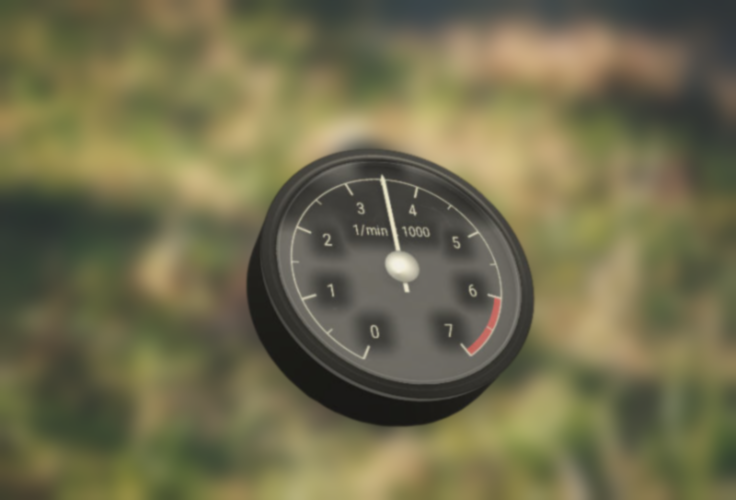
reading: 3500rpm
